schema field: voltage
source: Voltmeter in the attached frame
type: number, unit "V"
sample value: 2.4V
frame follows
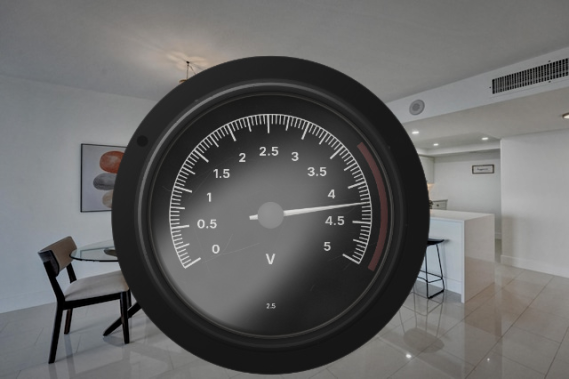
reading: 4.25V
